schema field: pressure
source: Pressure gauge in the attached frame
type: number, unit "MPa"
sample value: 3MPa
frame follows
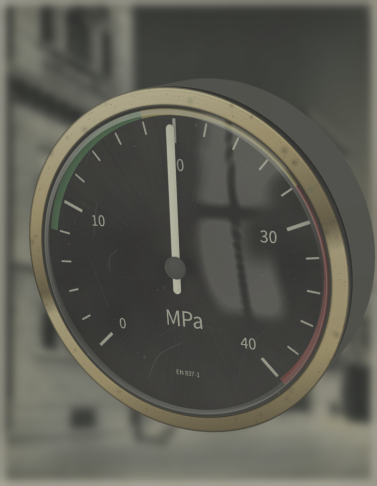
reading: 20MPa
